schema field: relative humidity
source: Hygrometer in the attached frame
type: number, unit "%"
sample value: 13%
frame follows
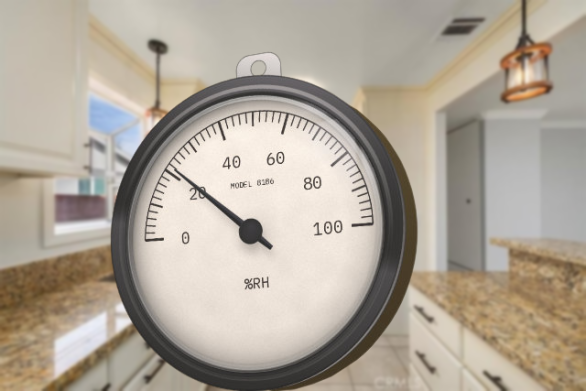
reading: 22%
